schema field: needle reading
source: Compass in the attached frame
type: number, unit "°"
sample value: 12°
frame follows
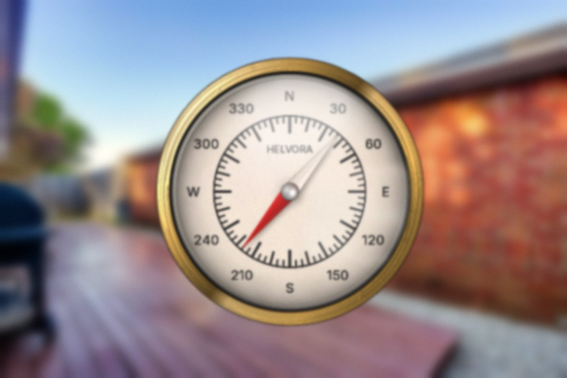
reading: 220°
